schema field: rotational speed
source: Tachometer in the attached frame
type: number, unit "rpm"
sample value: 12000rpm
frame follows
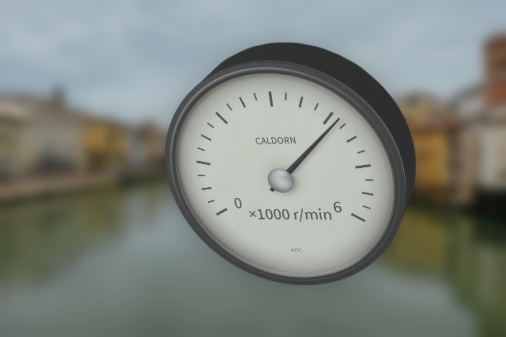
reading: 4125rpm
